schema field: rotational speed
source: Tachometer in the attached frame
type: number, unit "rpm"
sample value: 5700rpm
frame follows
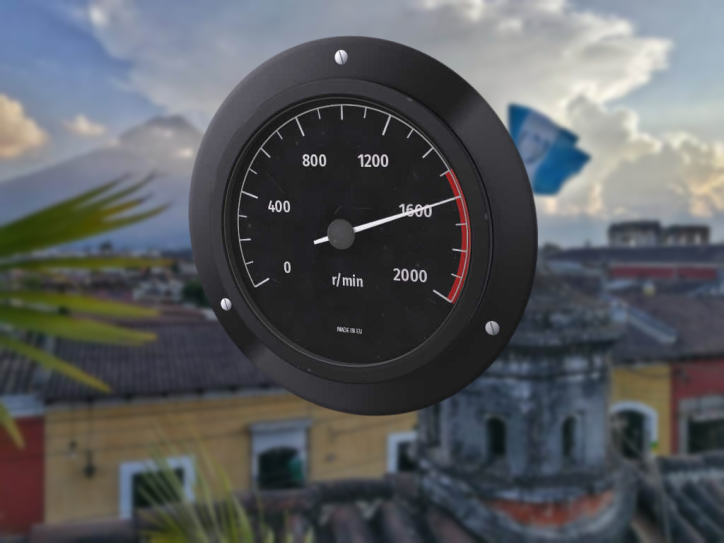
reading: 1600rpm
